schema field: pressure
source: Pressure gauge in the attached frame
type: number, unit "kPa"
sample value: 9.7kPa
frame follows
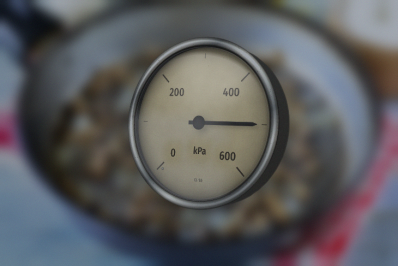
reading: 500kPa
